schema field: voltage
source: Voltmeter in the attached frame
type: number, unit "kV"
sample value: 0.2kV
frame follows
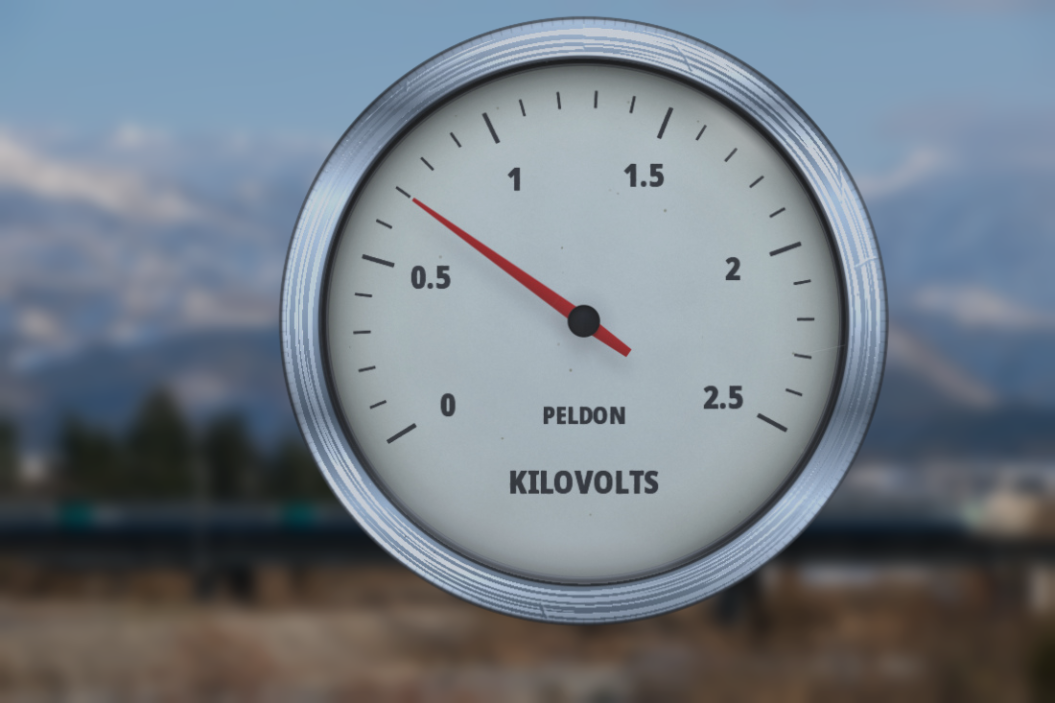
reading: 0.7kV
